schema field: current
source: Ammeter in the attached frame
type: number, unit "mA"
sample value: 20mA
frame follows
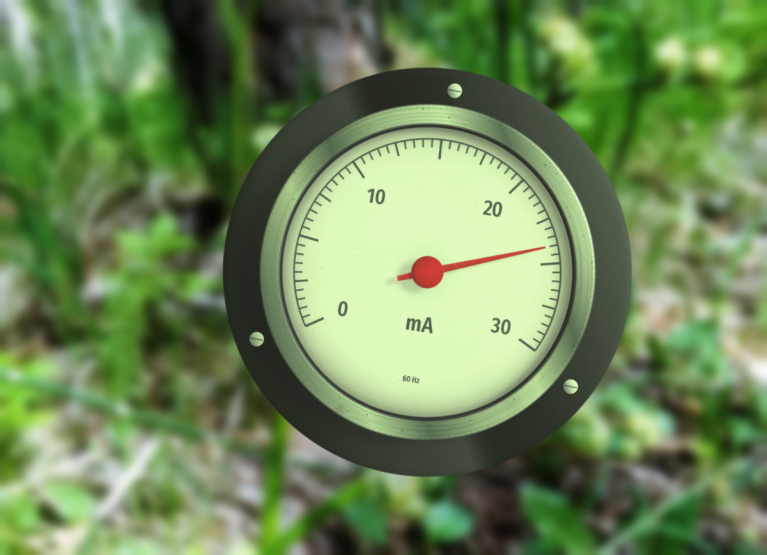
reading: 24mA
